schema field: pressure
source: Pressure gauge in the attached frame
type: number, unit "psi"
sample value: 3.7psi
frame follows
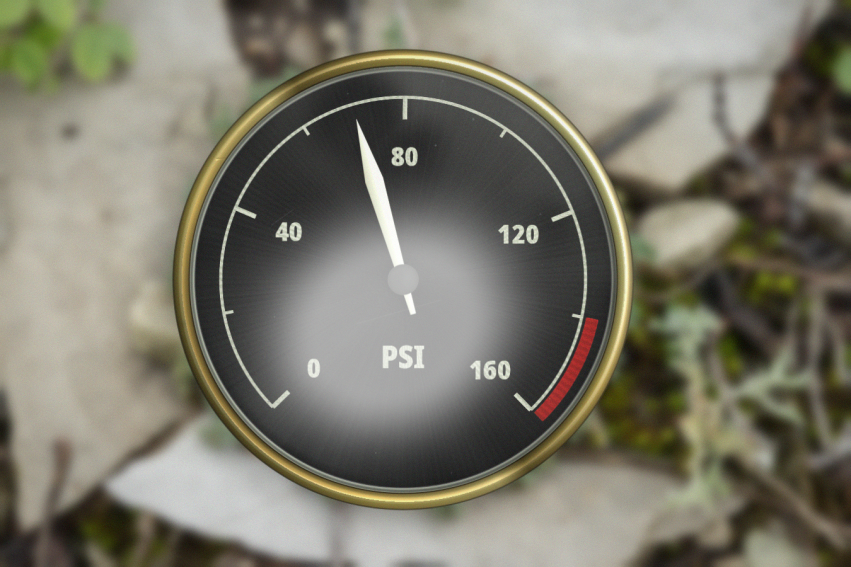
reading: 70psi
